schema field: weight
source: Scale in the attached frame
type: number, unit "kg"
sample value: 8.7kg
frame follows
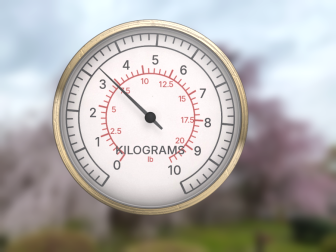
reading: 3.3kg
